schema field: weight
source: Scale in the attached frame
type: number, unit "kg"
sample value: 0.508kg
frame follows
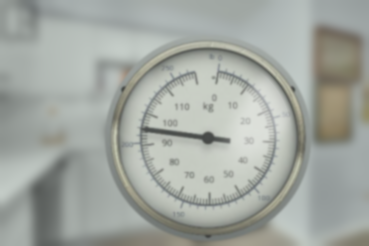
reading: 95kg
